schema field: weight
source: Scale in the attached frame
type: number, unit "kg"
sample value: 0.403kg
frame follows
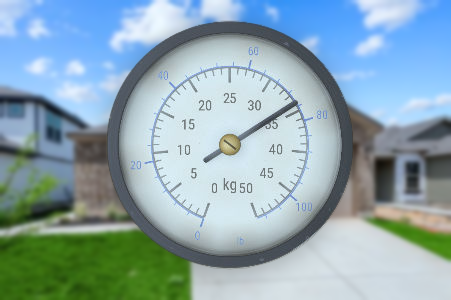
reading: 34kg
